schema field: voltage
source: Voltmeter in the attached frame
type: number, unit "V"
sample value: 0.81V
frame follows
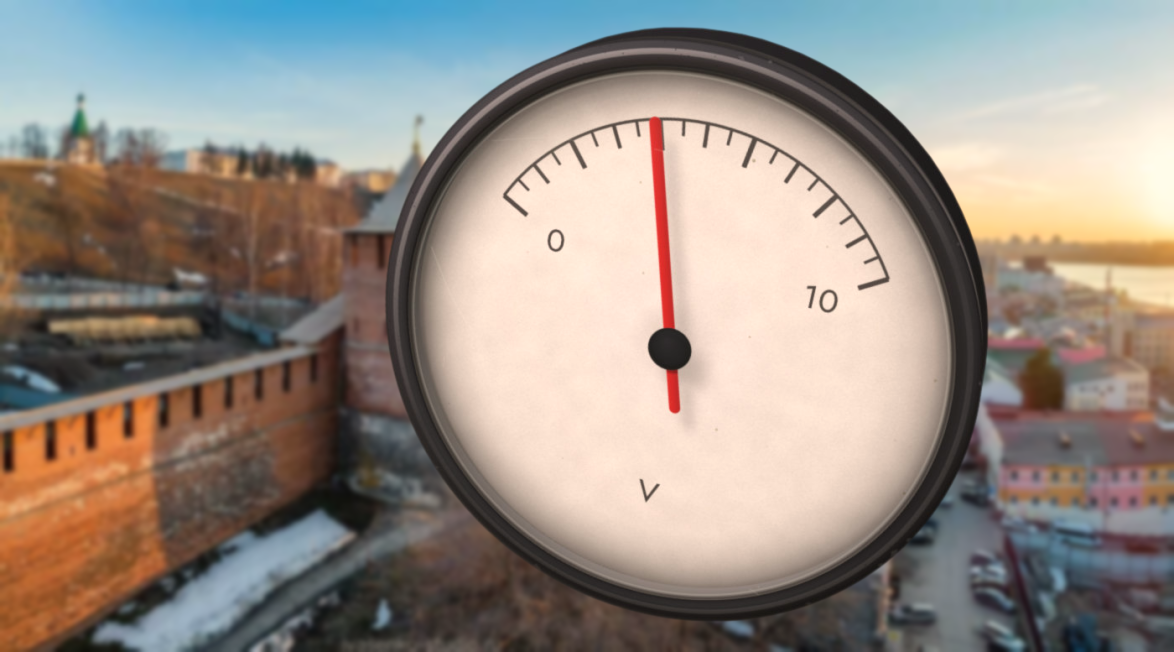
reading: 4V
